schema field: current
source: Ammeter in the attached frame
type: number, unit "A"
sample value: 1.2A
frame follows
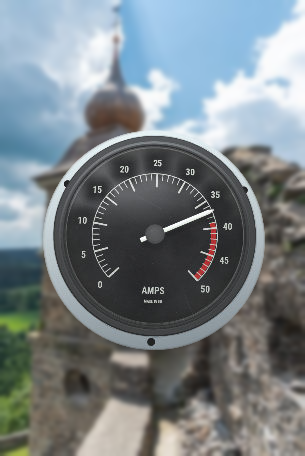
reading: 37A
